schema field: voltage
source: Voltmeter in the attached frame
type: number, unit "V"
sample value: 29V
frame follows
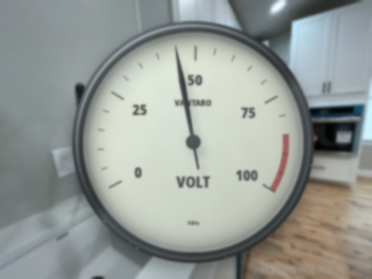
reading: 45V
